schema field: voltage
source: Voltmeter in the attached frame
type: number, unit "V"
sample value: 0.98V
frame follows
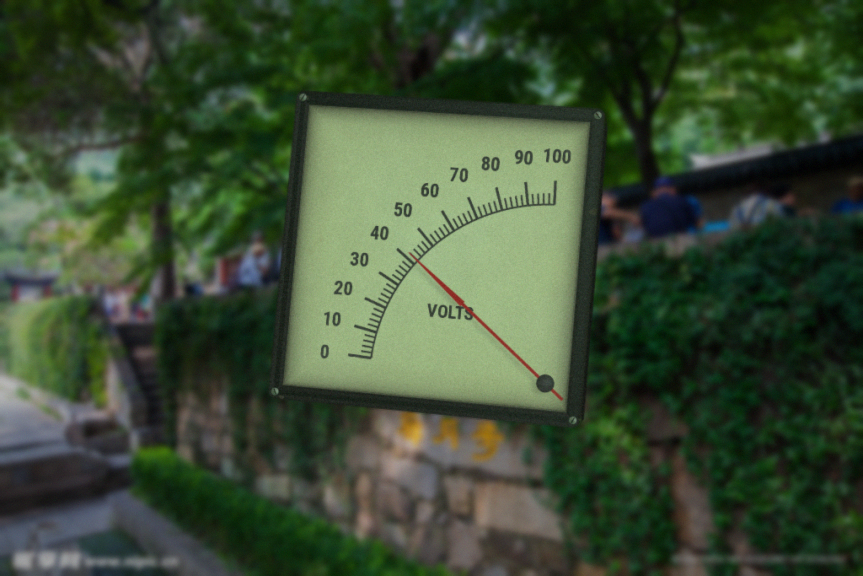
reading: 42V
